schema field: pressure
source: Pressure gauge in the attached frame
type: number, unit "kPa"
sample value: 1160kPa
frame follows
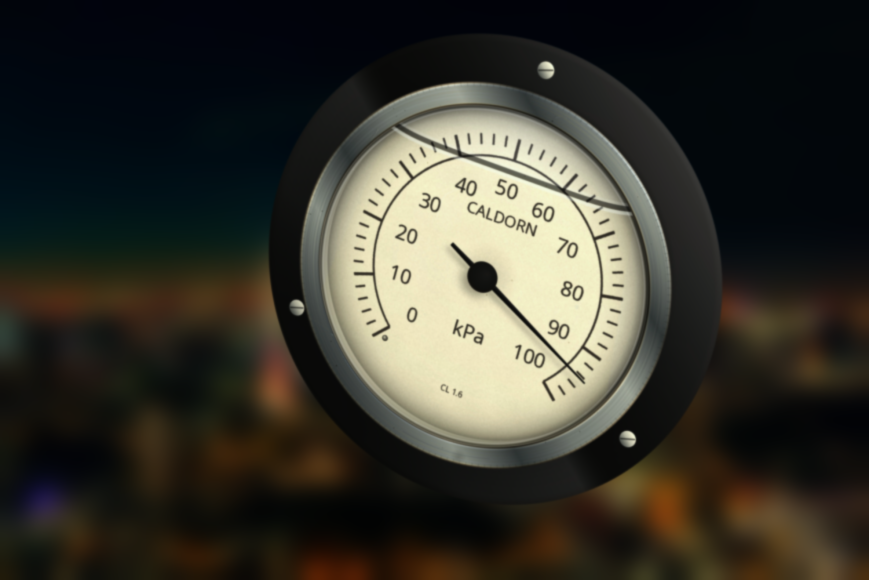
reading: 94kPa
